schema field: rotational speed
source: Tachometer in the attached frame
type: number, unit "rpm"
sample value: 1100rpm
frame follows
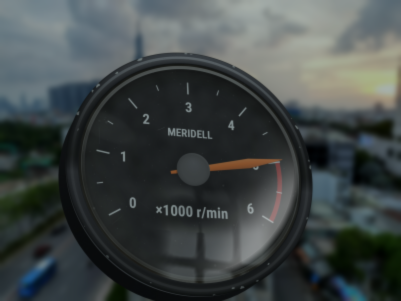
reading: 5000rpm
